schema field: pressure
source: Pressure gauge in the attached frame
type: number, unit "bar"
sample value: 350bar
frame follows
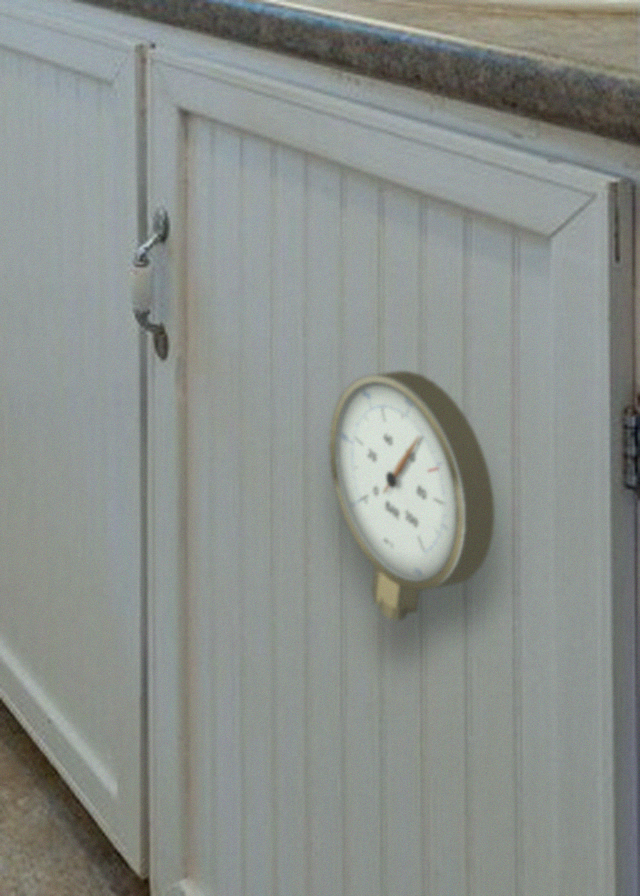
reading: 60bar
